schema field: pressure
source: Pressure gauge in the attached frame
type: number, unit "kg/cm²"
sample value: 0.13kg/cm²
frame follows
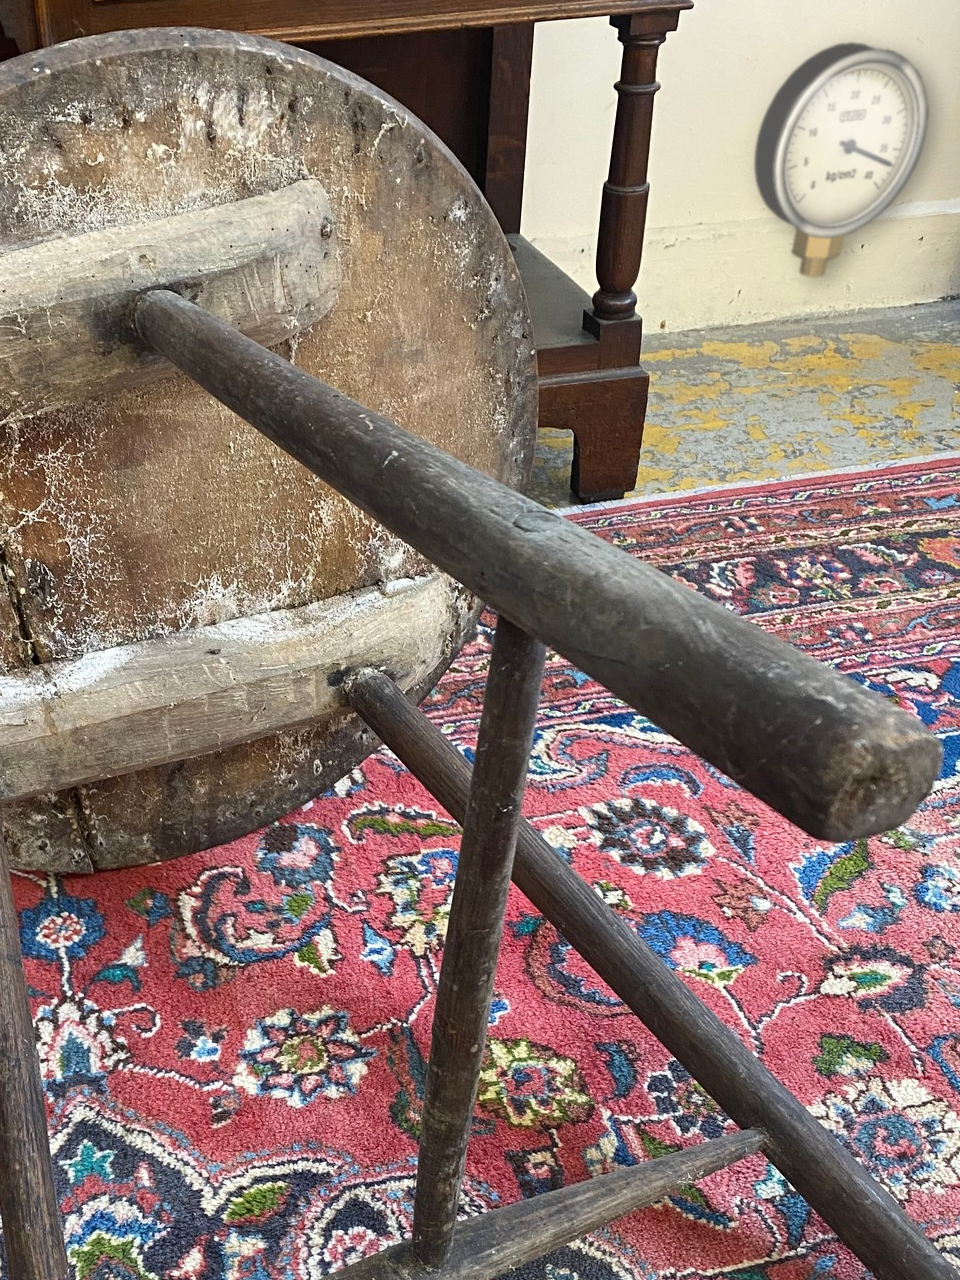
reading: 37kg/cm²
